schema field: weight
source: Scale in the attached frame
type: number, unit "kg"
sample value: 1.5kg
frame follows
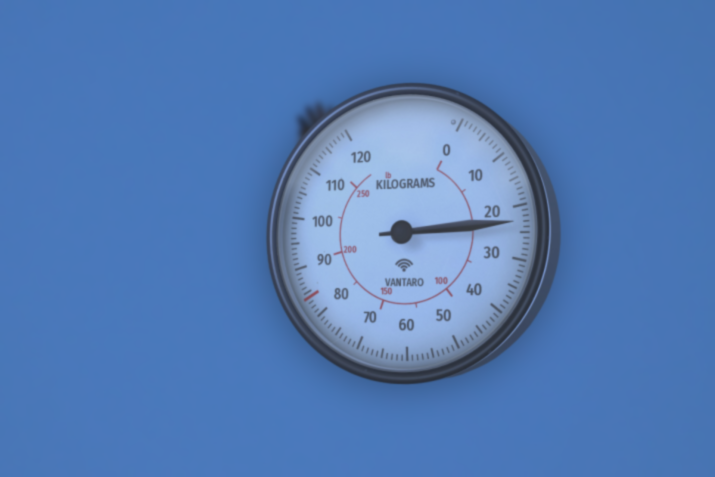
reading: 23kg
